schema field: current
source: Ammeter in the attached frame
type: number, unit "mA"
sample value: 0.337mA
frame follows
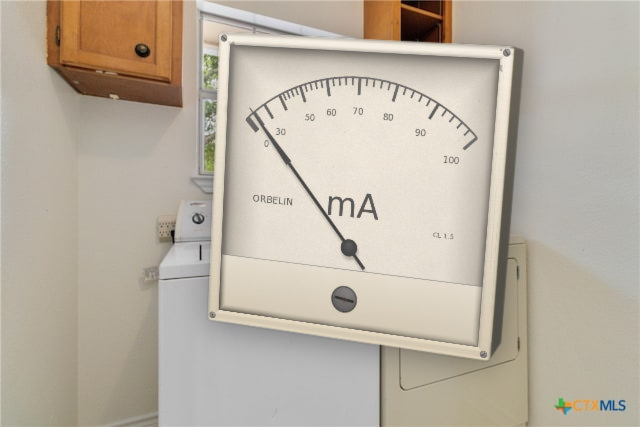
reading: 20mA
